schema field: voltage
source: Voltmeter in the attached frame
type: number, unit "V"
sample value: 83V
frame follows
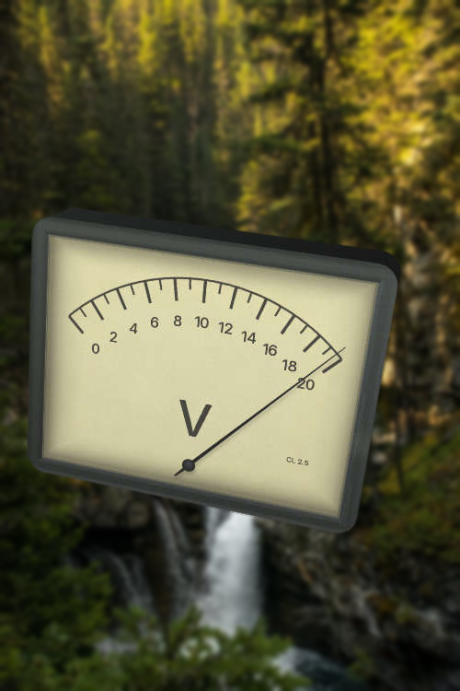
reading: 19.5V
